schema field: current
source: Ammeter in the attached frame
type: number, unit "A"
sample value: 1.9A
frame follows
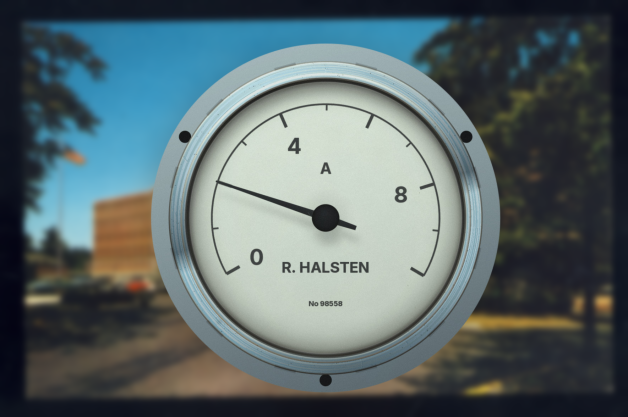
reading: 2A
